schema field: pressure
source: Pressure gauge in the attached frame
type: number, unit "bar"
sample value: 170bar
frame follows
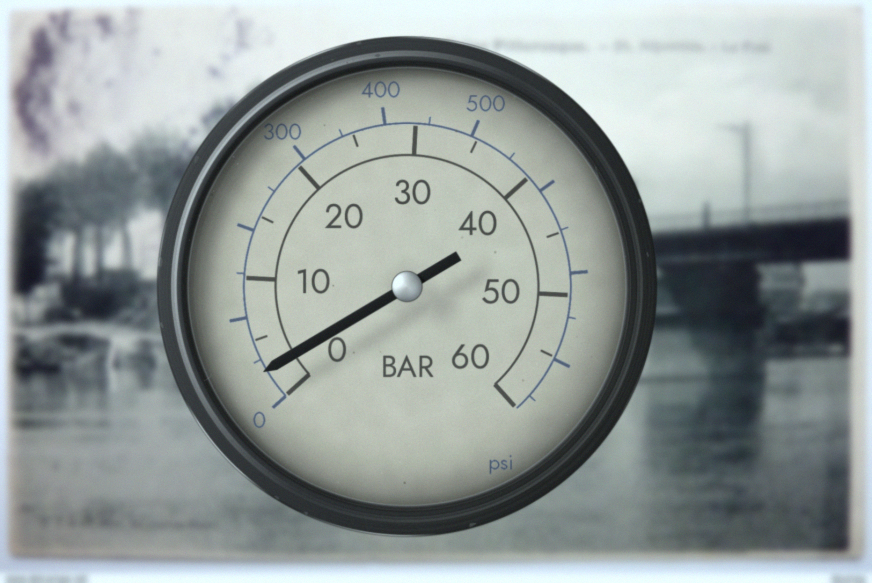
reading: 2.5bar
